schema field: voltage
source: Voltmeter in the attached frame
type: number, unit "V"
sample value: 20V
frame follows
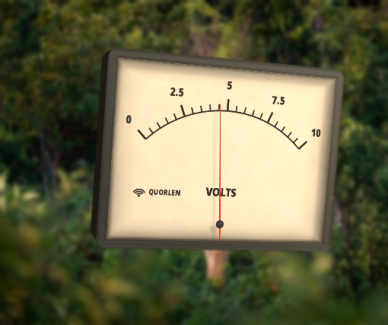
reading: 4.5V
